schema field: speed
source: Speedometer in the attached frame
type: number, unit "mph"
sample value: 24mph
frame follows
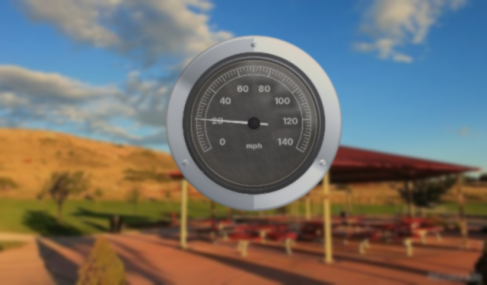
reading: 20mph
